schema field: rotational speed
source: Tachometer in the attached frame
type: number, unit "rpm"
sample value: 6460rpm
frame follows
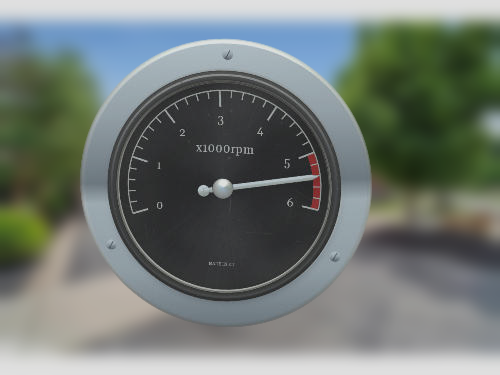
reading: 5400rpm
